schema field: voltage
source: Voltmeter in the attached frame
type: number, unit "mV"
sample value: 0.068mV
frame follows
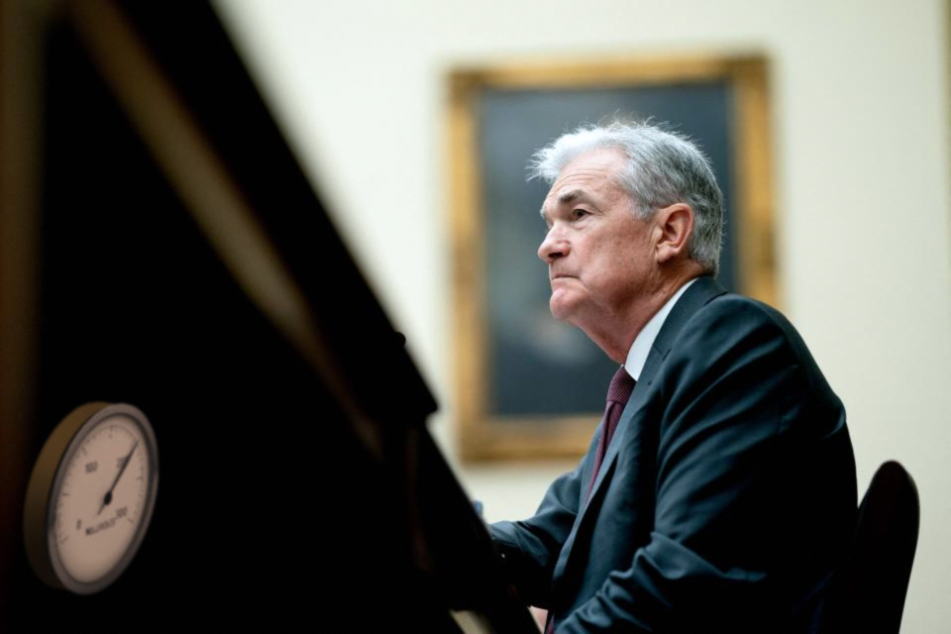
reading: 200mV
